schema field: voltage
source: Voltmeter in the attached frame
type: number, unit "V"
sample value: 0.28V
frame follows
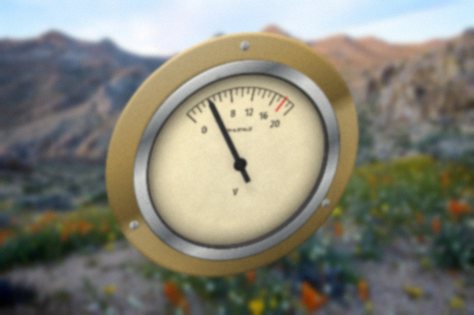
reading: 4V
